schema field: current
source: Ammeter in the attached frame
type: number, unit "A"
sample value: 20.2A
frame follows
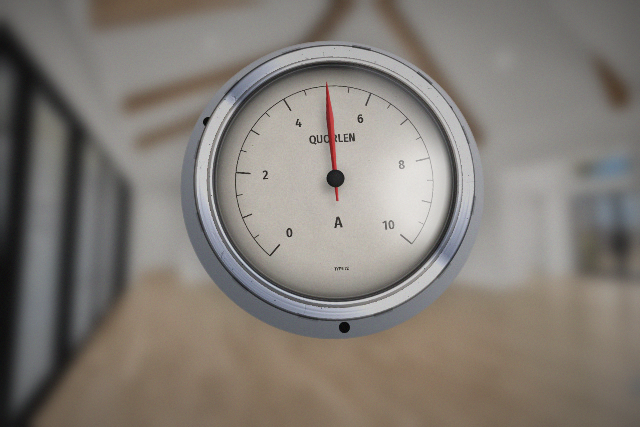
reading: 5A
